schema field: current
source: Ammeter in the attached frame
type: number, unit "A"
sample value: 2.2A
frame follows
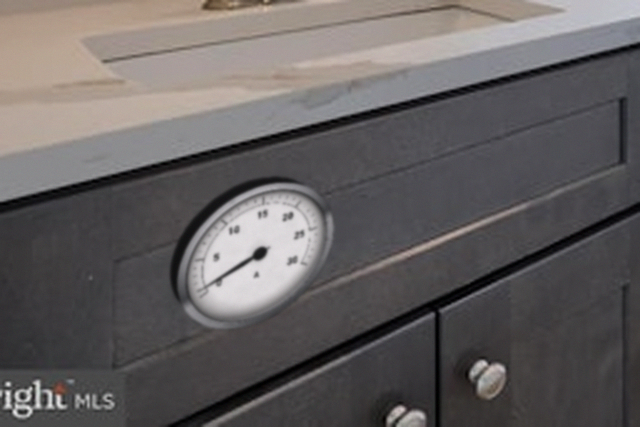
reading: 1A
